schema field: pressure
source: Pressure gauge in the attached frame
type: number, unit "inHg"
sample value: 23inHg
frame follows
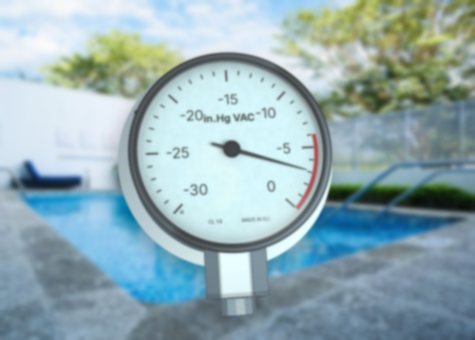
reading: -3inHg
